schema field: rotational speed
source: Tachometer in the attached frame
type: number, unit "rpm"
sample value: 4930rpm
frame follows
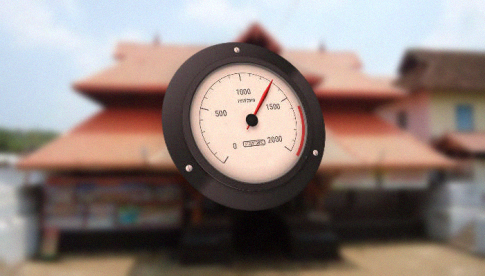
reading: 1300rpm
